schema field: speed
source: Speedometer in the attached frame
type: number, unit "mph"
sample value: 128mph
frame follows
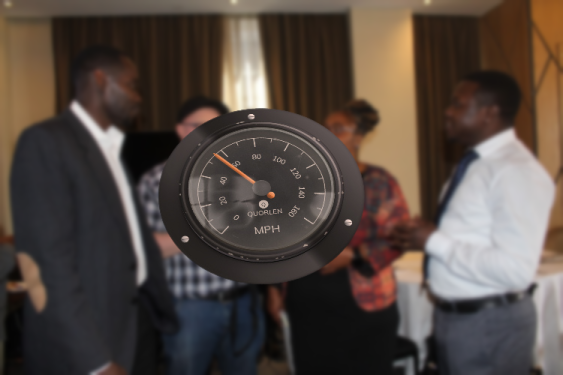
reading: 55mph
